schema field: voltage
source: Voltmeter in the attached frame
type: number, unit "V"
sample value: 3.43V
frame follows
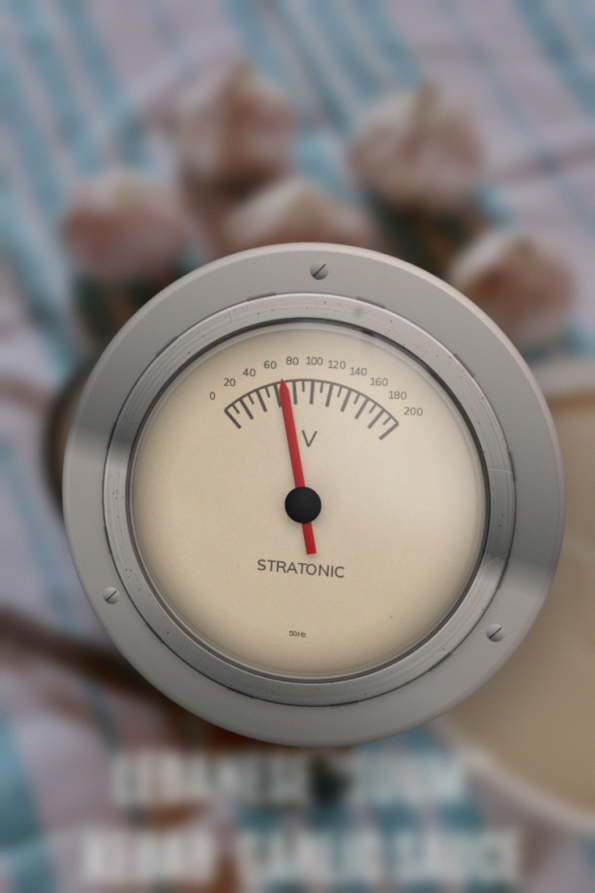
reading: 70V
